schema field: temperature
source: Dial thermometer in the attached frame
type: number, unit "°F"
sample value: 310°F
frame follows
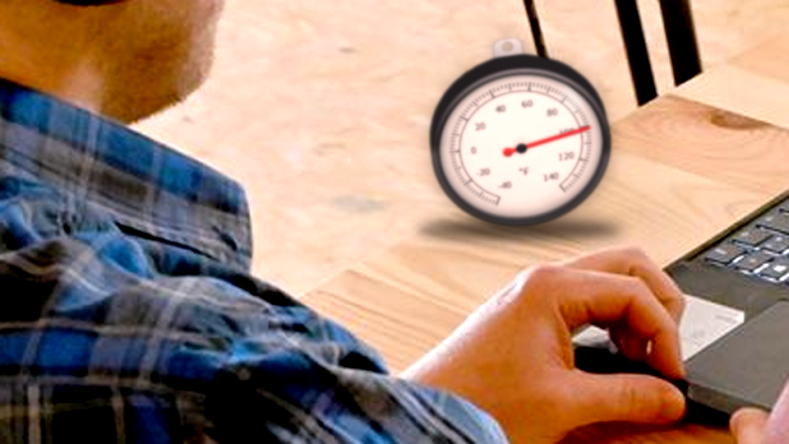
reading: 100°F
